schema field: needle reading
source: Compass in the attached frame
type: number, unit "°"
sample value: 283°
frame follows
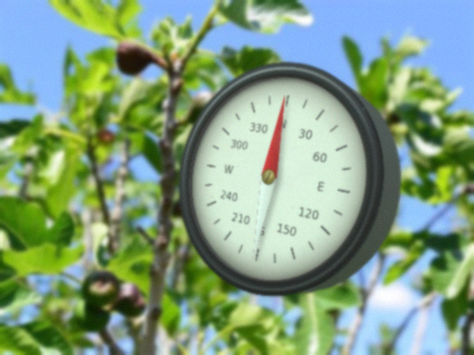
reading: 0°
